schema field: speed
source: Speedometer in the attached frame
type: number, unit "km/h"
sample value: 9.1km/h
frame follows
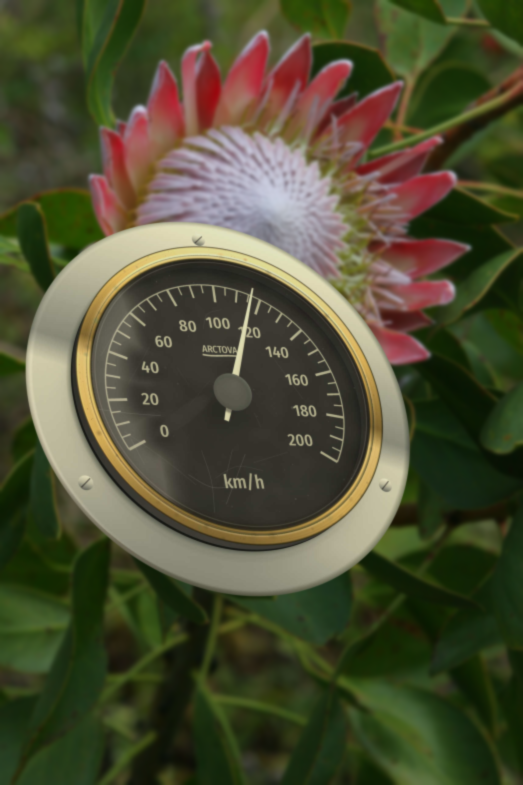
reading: 115km/h
